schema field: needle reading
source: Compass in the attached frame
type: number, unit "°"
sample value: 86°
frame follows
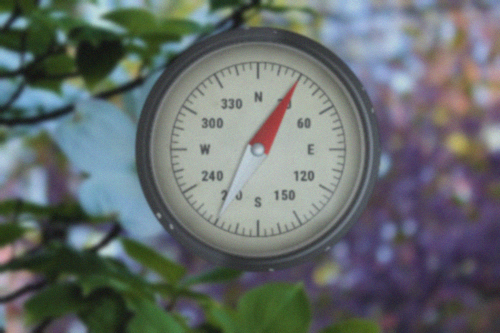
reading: 30°
